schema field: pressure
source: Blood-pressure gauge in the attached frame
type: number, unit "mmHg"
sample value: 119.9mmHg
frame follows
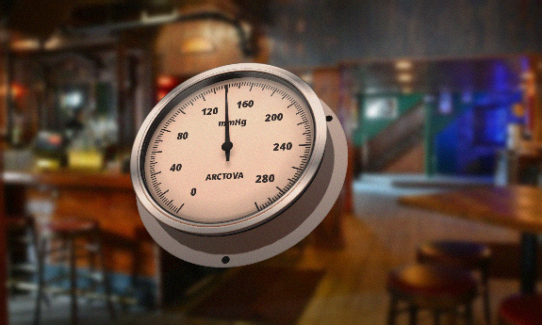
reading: 140mmHg
